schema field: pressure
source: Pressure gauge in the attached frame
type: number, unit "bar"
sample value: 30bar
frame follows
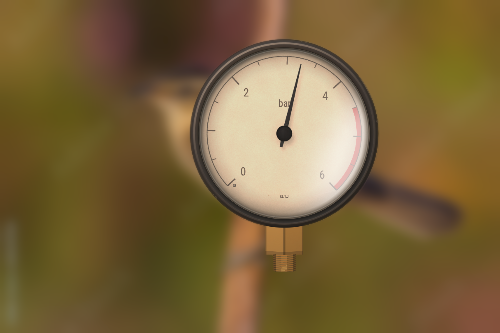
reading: 3.25bar
